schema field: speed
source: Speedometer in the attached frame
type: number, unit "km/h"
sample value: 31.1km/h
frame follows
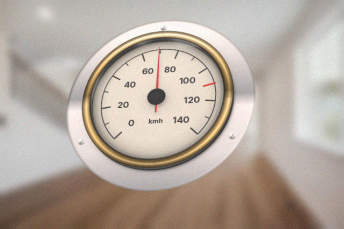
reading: 70km/h
